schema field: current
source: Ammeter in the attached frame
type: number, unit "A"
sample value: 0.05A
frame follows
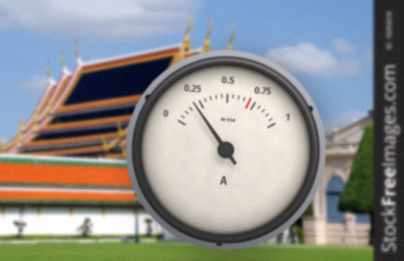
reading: 0.2A
